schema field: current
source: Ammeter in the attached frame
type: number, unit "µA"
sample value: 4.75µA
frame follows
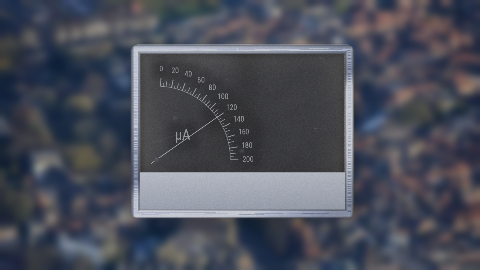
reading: 120µA
